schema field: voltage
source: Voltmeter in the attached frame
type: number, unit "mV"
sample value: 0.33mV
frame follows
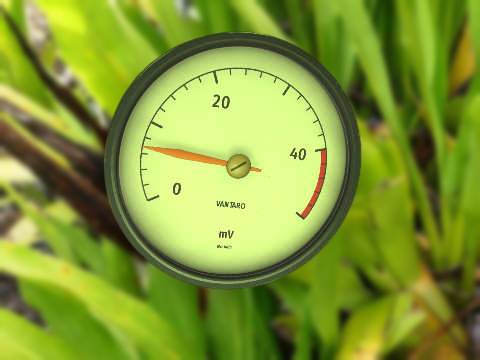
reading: 7mV
